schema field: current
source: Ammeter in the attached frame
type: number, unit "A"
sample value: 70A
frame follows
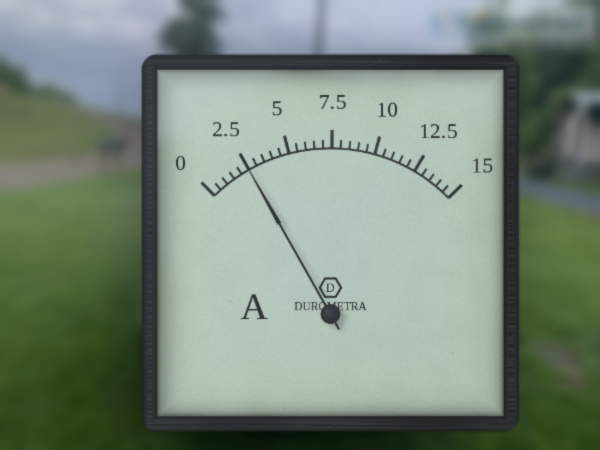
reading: 2.5A
